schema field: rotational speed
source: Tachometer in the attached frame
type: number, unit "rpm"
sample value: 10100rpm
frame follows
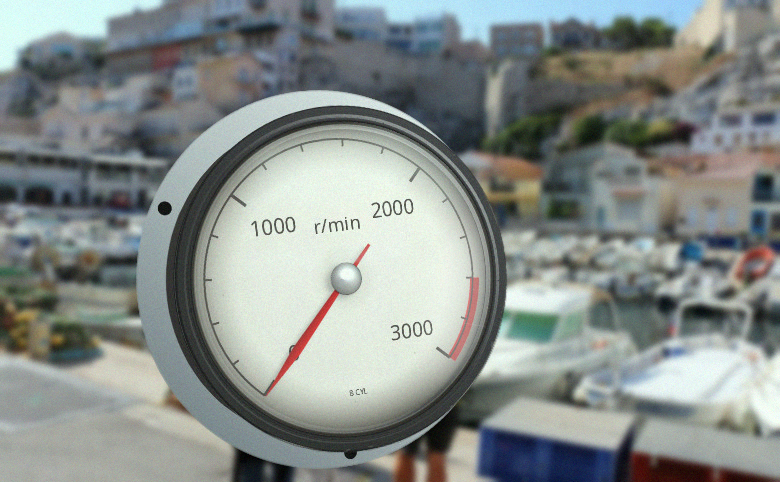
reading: 0rpm
